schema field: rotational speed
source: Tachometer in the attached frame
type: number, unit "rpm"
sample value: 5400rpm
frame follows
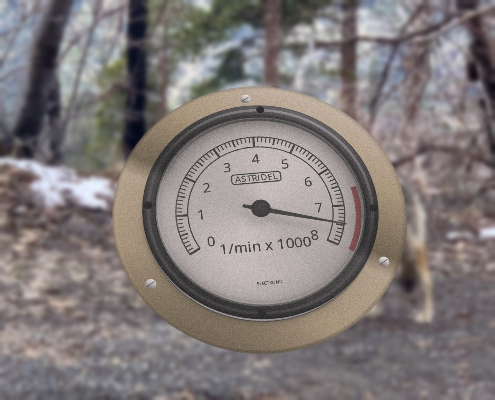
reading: 7500rpm
